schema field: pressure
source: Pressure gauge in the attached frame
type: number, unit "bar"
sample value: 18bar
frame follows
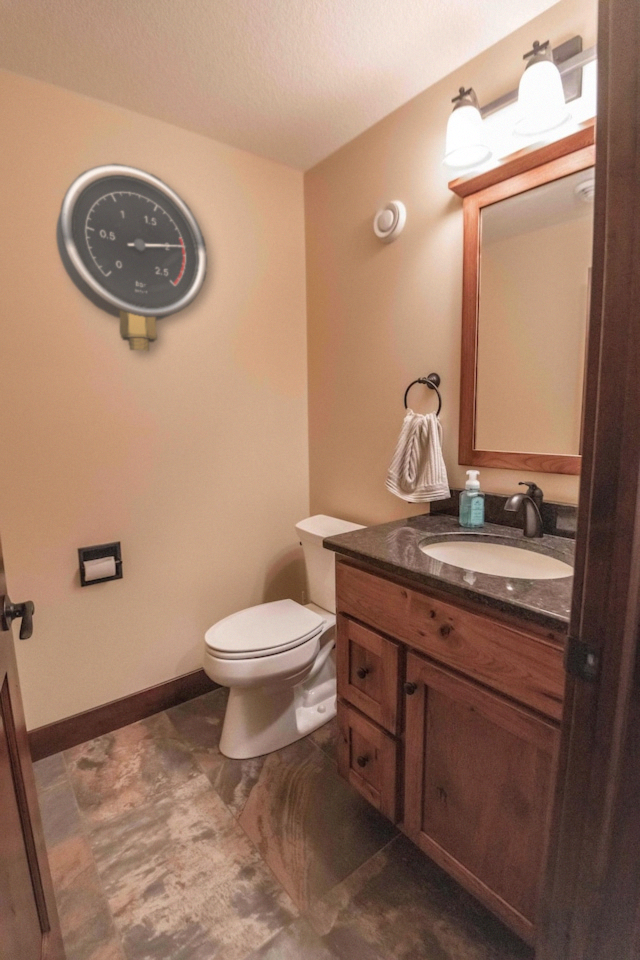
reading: 2bar
